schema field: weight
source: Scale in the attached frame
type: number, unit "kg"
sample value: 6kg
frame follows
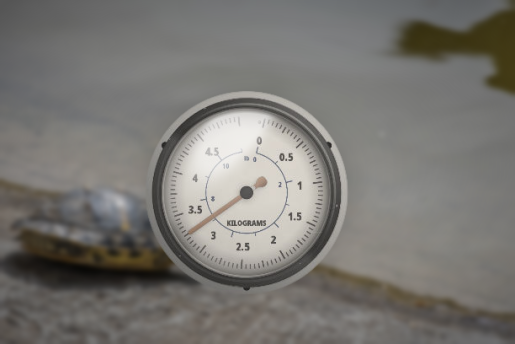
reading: 3.25kg
